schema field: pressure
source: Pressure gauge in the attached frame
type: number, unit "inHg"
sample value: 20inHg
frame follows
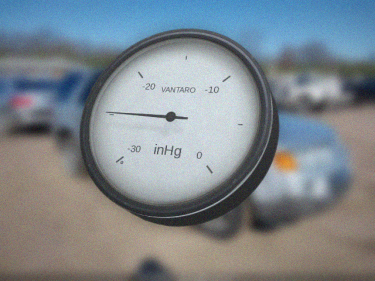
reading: -25inHg
